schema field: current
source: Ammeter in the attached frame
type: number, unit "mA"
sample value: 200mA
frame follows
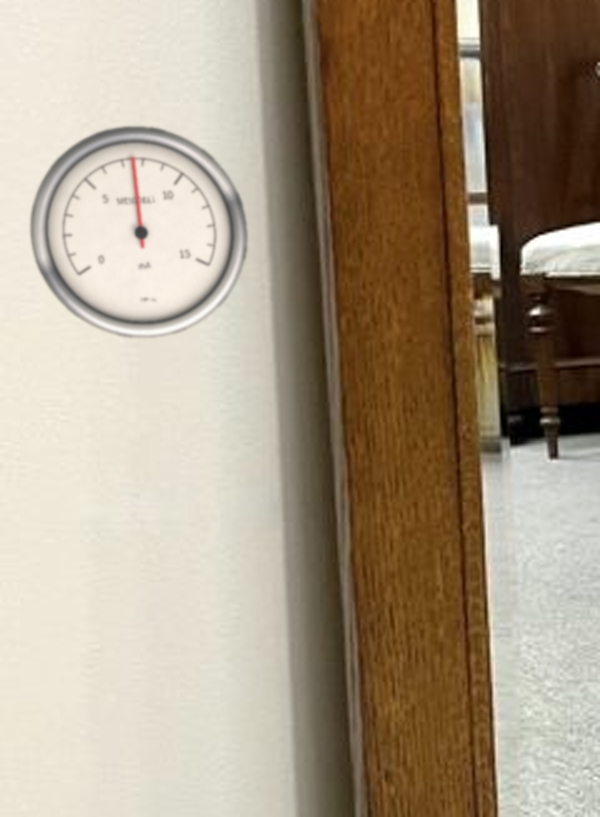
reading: 7.5mA
